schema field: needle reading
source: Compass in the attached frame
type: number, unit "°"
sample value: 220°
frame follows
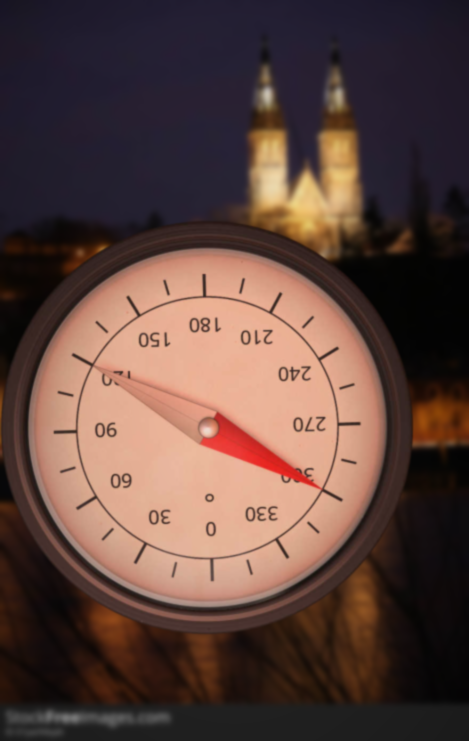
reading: 300°
